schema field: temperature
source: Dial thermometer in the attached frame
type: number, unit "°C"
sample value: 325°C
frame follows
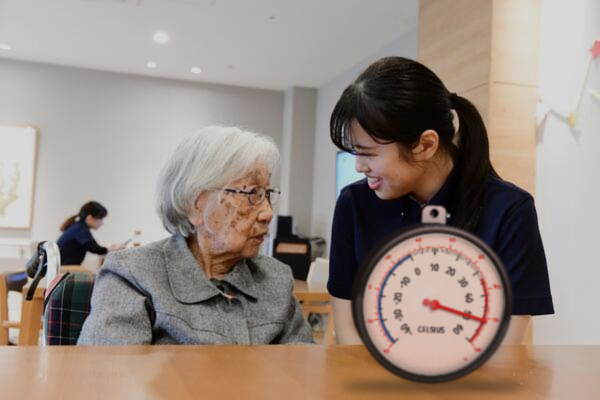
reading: 50°C
